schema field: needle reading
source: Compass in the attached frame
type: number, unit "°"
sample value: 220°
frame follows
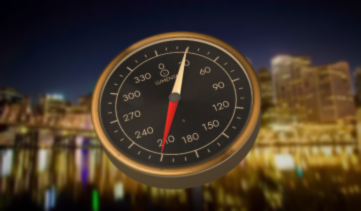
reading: 210°
